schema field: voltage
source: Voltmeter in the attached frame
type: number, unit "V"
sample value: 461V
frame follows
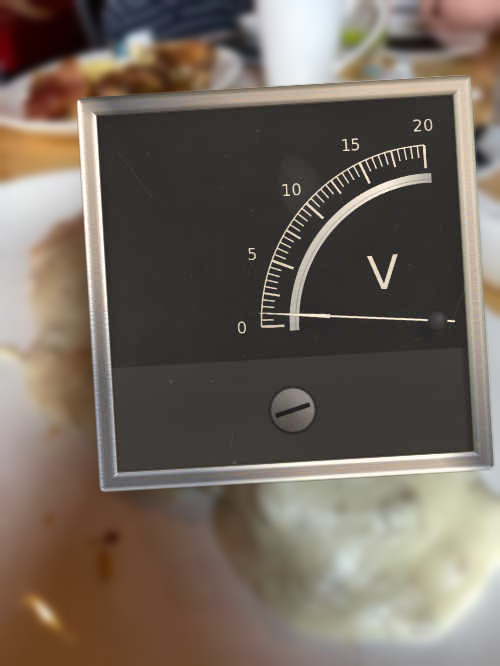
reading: 1V
